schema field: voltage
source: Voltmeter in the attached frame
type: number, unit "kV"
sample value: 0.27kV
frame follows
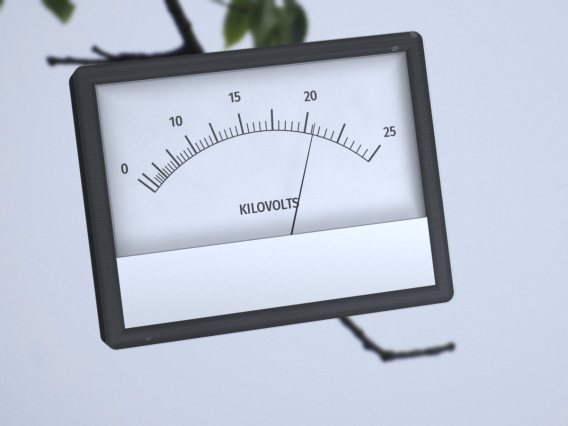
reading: 20.5kV
